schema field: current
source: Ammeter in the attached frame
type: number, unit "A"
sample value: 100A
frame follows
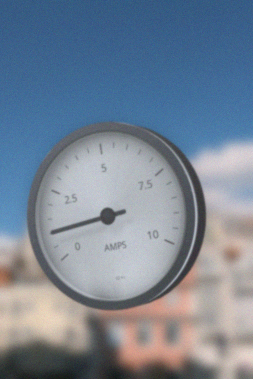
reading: 1A
